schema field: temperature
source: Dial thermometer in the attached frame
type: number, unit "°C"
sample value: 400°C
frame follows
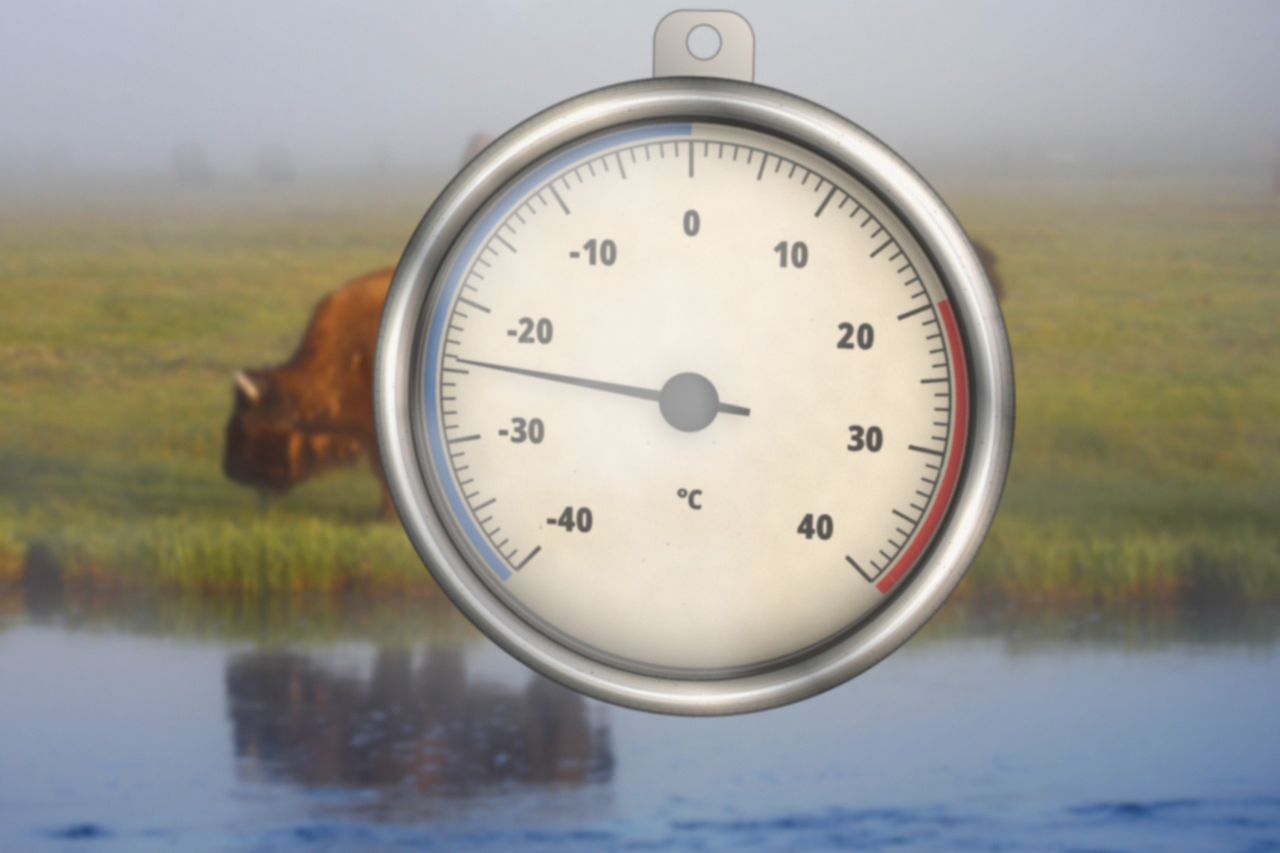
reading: -24°C
